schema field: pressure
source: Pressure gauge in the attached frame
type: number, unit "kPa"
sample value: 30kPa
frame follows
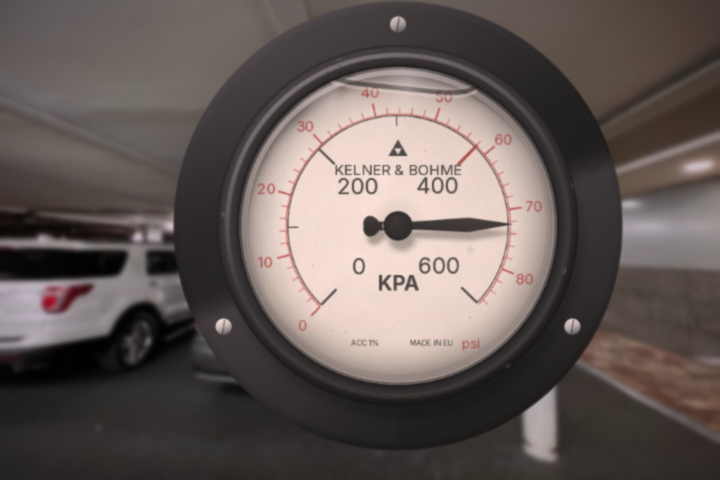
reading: 500kPa
